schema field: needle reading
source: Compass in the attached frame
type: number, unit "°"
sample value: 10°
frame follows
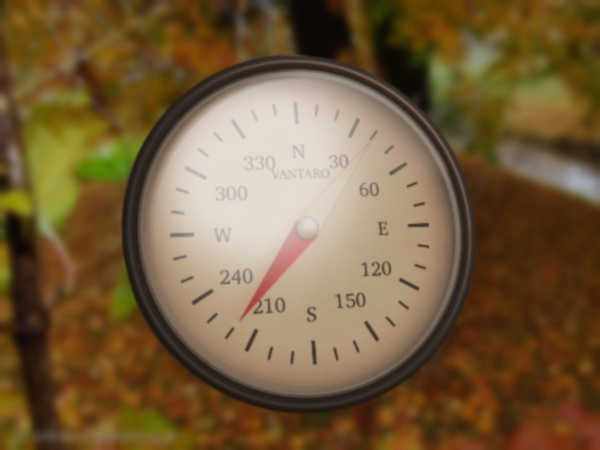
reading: 220°
